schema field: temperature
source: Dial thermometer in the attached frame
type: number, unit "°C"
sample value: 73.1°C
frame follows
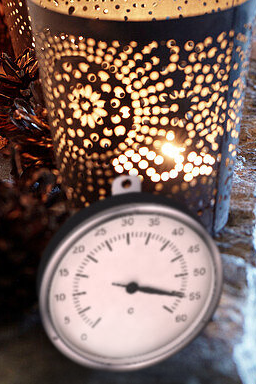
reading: 55°C
